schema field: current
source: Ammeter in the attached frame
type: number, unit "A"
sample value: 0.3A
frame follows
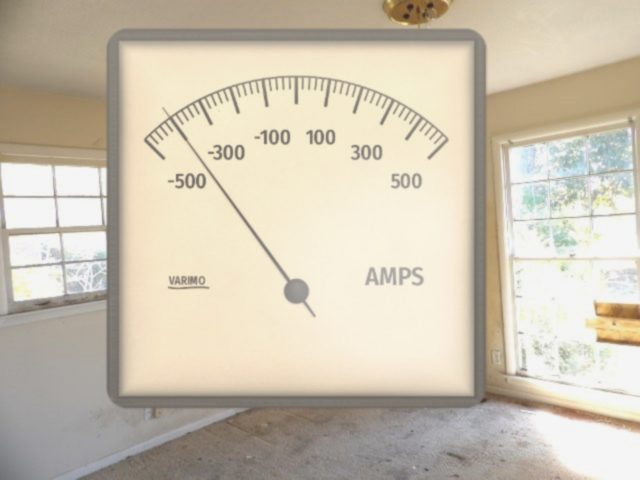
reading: -400A
